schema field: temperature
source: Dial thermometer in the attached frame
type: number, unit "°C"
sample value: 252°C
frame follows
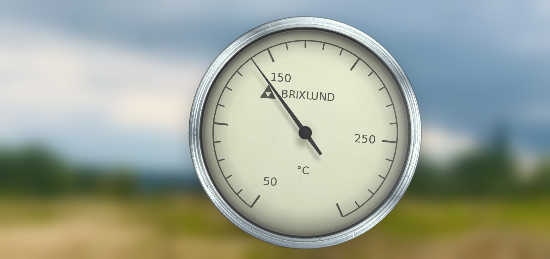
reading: 140°C
